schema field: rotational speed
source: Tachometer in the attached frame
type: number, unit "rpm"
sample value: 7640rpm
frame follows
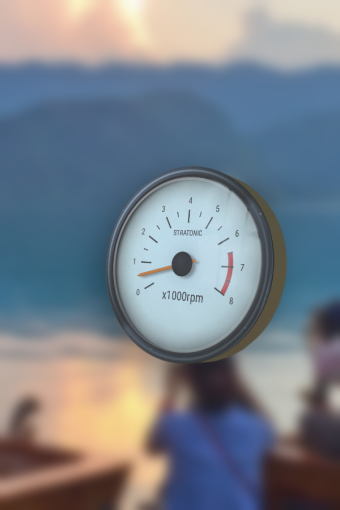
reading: 500rpm
